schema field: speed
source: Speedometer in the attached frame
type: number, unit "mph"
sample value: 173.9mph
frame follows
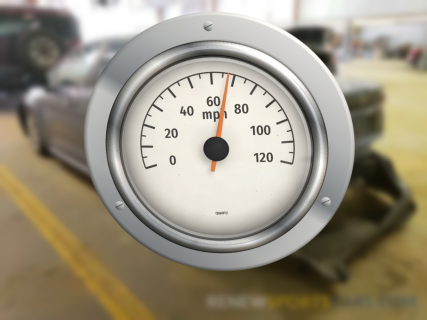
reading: 67.5mph
